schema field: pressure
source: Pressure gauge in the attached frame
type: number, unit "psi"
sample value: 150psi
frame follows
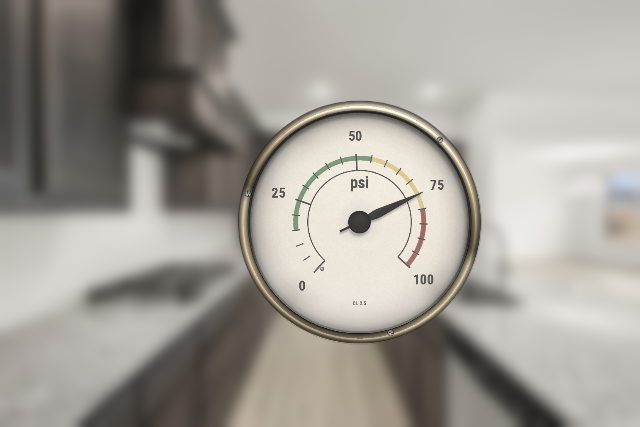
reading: 75psi
